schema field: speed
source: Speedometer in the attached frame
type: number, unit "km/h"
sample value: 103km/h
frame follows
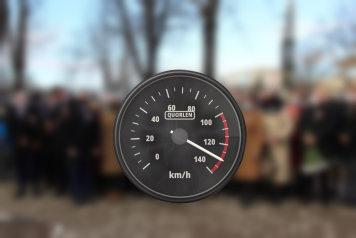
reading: 130km/h
